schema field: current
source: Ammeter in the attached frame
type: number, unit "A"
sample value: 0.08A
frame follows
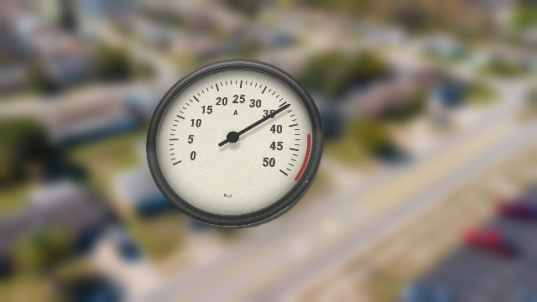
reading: 36A
